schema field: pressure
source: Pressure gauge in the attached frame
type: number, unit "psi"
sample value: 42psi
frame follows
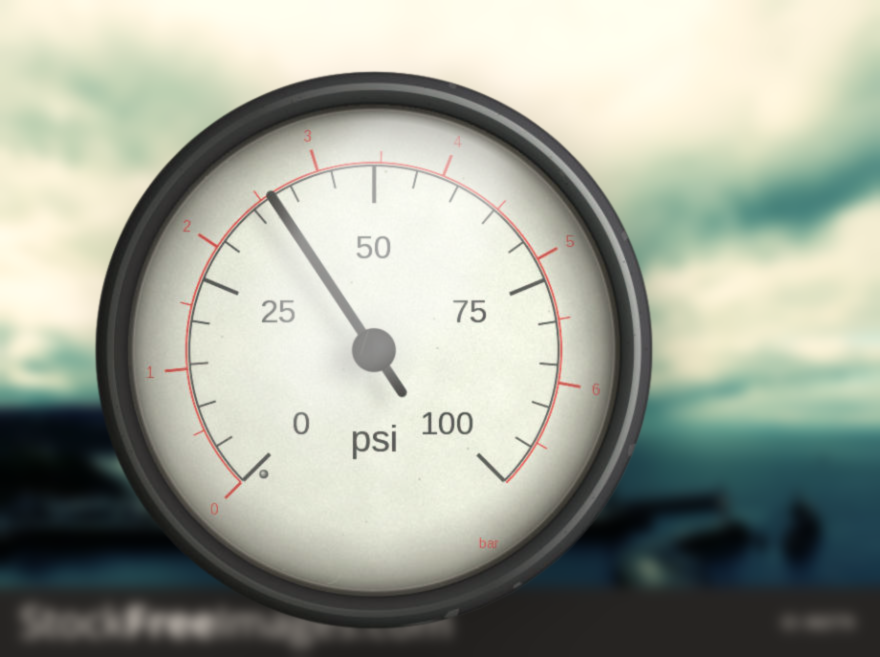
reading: 37.5psi
